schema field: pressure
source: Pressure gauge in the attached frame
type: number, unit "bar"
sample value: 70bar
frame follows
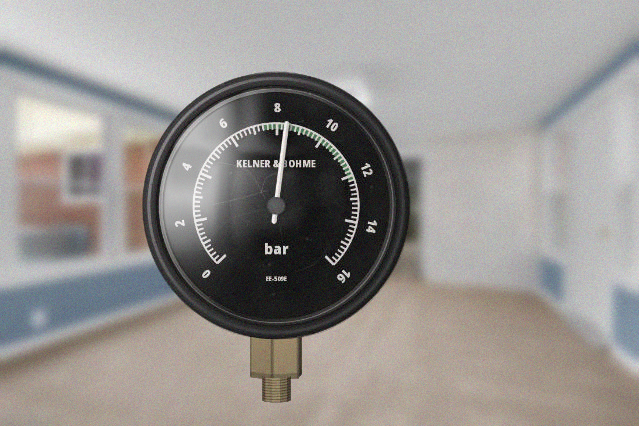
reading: 8.4bar
